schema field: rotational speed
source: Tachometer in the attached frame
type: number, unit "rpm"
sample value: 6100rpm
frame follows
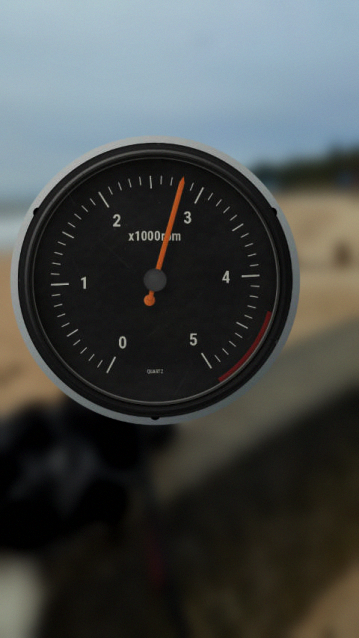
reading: 2800rpm
